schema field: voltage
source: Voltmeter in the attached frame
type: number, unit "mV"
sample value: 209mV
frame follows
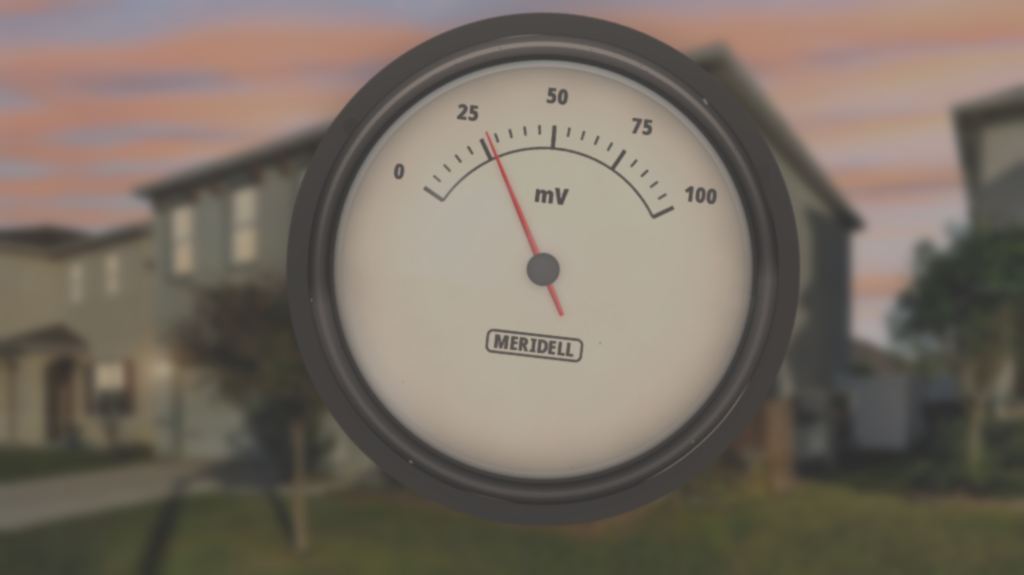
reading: 27.5mV
